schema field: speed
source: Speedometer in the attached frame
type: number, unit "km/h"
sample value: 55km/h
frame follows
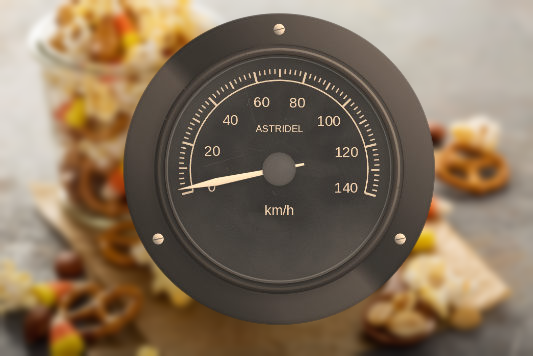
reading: 2km/h
